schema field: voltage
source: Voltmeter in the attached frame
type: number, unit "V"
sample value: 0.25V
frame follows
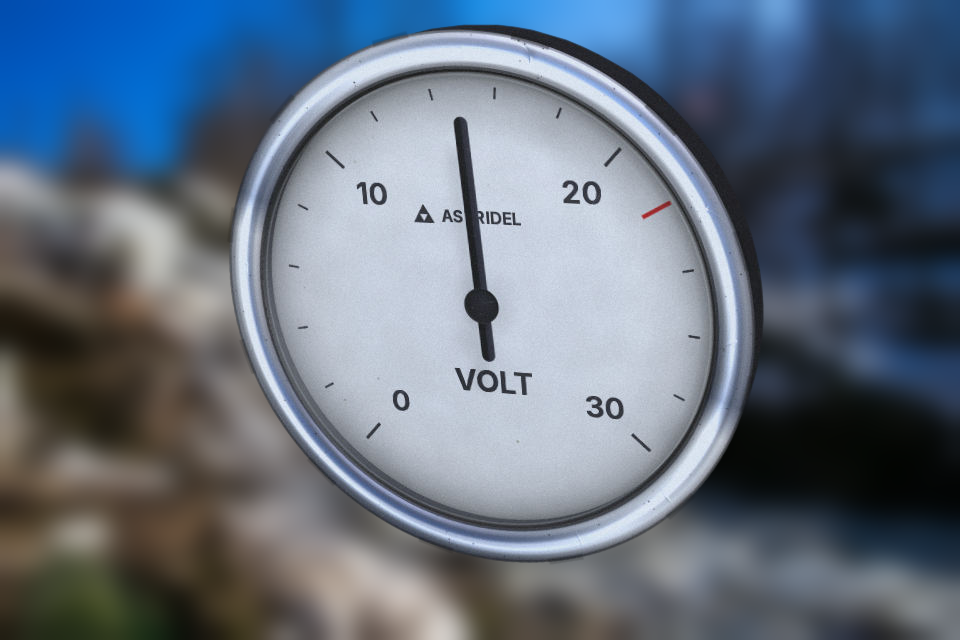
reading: 15V
